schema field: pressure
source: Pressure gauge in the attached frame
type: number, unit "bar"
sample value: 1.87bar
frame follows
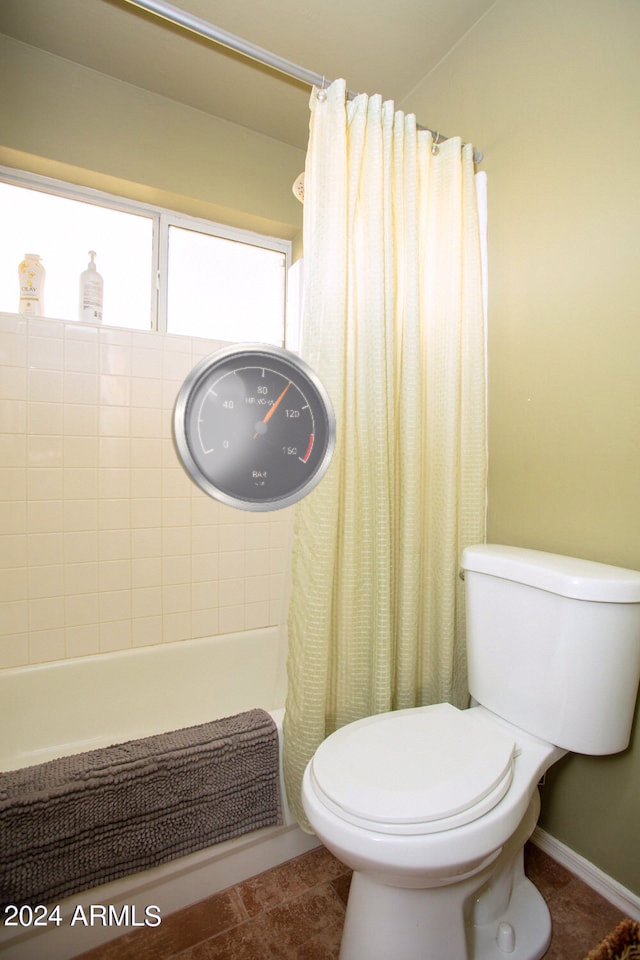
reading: 100bar
